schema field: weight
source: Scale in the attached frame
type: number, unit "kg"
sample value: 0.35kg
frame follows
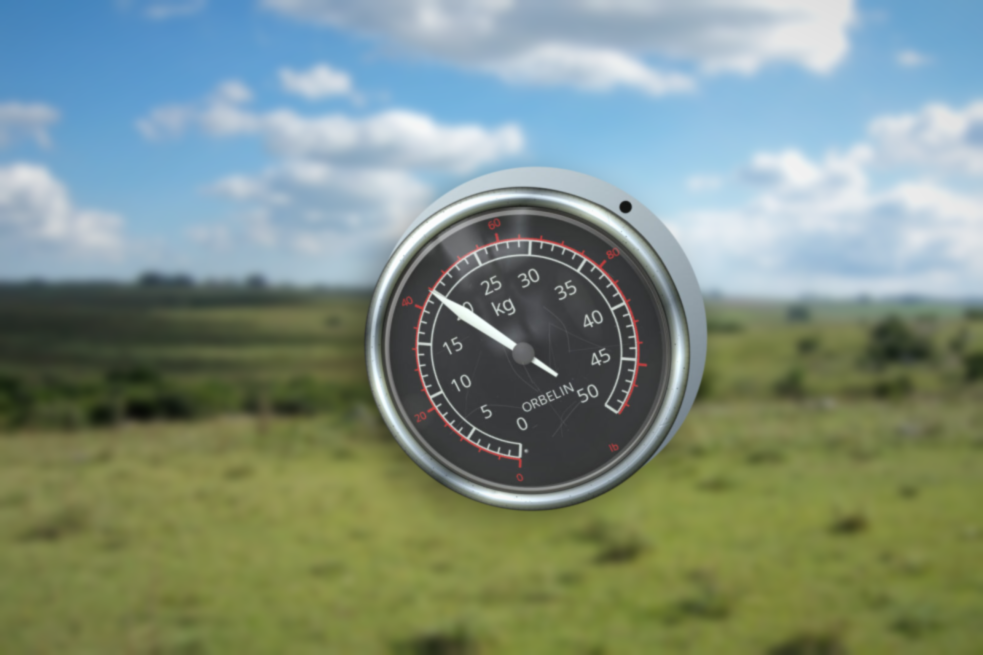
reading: 20kg
